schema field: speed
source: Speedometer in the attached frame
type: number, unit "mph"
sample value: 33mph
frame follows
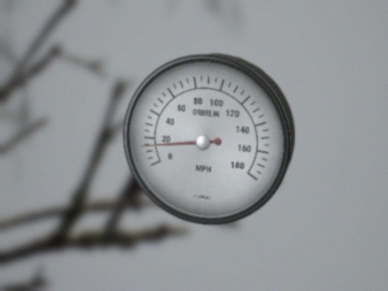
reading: 15mph
